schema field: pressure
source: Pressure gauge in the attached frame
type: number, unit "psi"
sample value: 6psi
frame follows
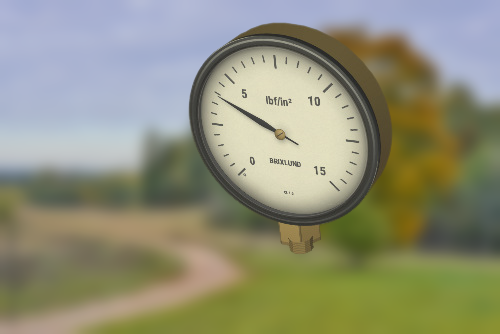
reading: 4psi
